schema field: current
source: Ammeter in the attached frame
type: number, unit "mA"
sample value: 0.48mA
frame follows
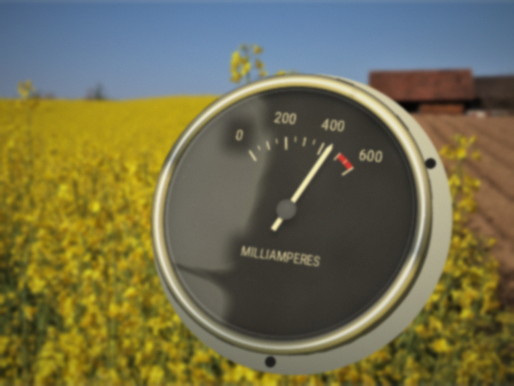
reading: 450mA
